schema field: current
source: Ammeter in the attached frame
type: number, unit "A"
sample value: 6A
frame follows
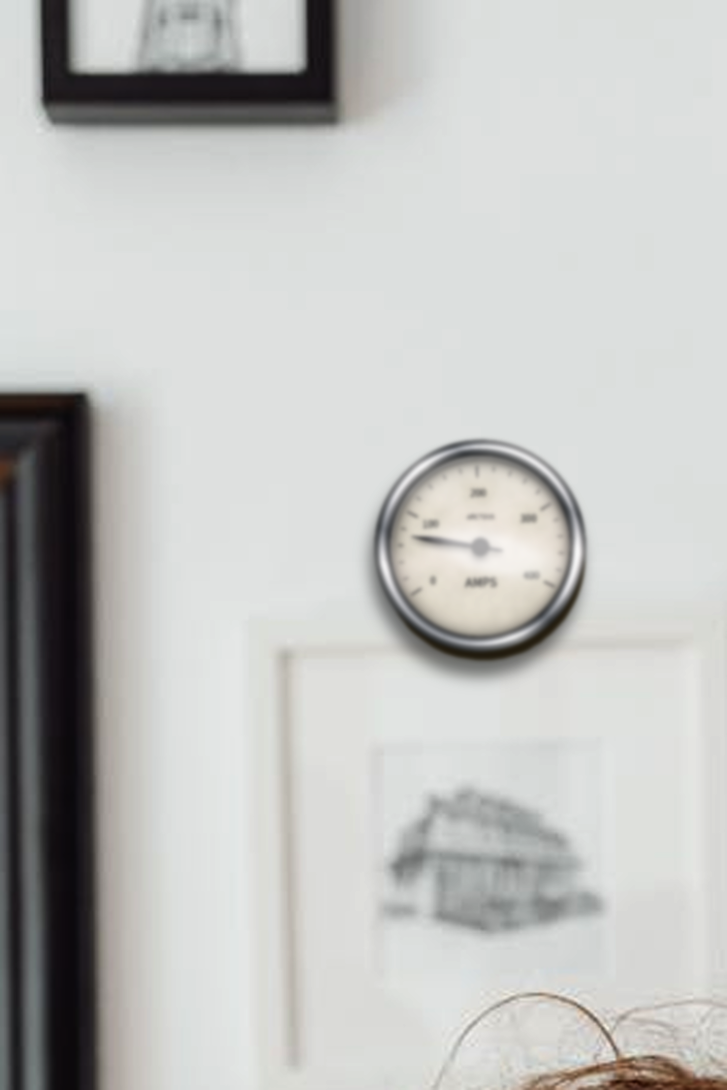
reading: 70A
